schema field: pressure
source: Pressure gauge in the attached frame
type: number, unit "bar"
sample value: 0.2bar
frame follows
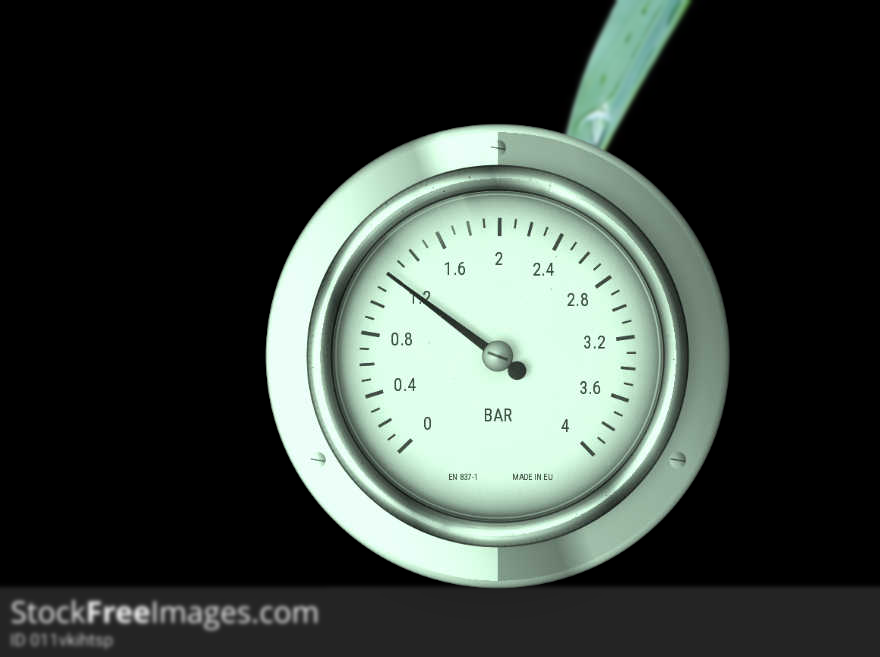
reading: 1.2bar
